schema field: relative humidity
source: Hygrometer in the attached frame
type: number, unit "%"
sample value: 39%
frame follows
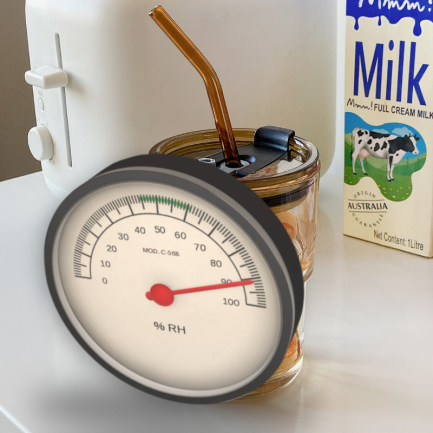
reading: 90%
